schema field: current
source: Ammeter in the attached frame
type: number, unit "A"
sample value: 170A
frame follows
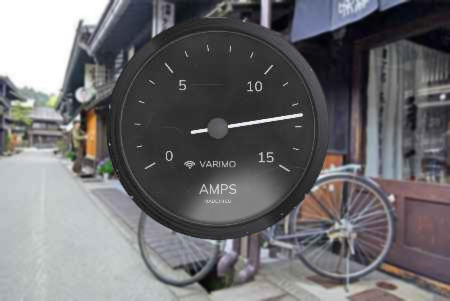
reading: 12.5A
